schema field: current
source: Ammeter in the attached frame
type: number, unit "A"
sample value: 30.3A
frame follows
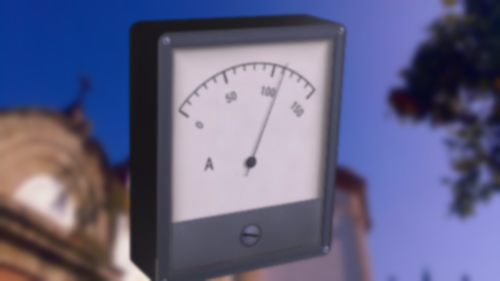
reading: 110A
